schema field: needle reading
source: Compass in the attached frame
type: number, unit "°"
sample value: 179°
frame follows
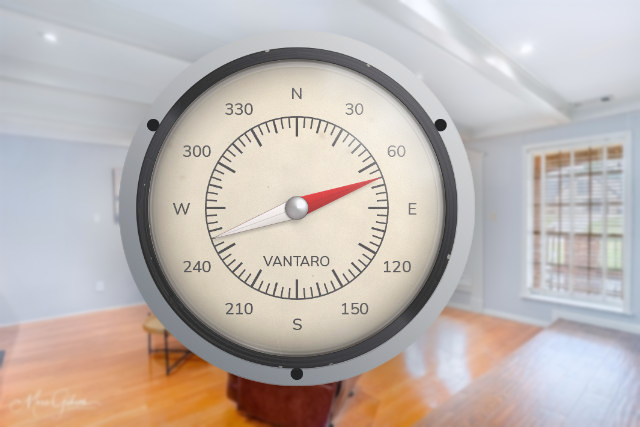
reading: 70°
